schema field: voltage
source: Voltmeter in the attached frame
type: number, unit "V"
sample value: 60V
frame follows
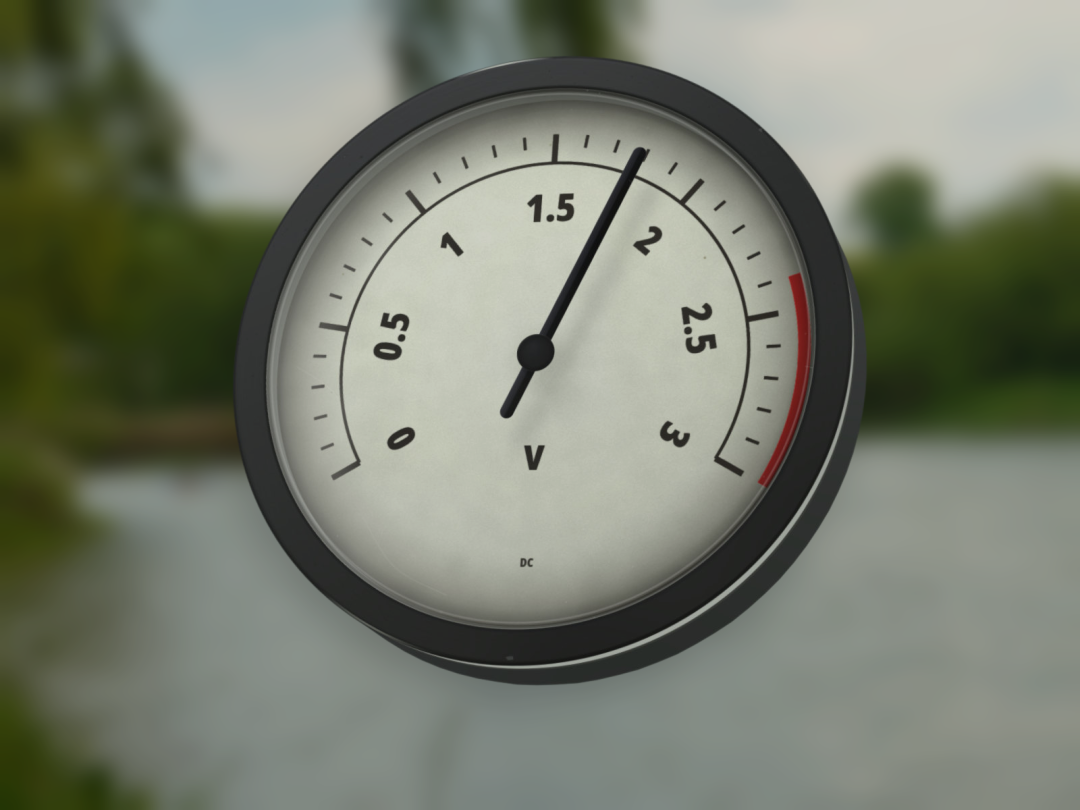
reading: 1.8V
